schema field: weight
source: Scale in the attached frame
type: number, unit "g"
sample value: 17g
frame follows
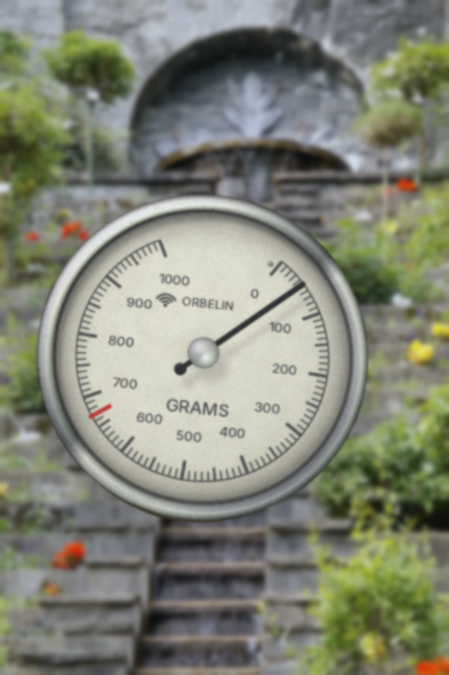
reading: 50g
